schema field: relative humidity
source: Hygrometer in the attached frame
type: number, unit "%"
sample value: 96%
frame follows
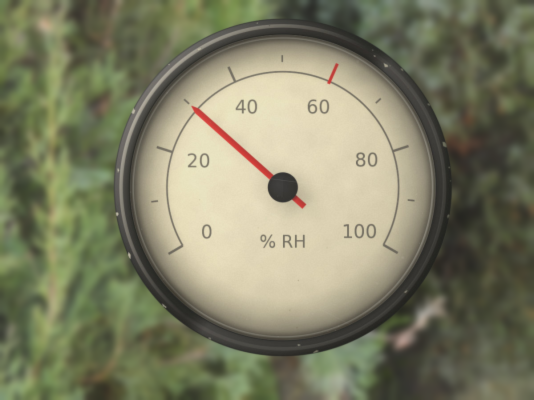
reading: 30%
